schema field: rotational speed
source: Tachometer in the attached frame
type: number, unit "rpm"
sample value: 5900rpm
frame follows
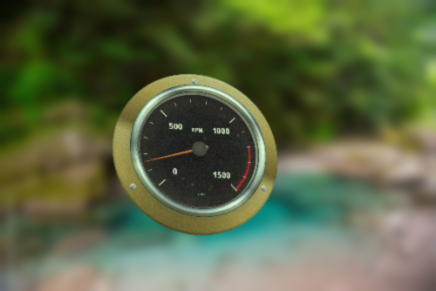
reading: 150rpm
